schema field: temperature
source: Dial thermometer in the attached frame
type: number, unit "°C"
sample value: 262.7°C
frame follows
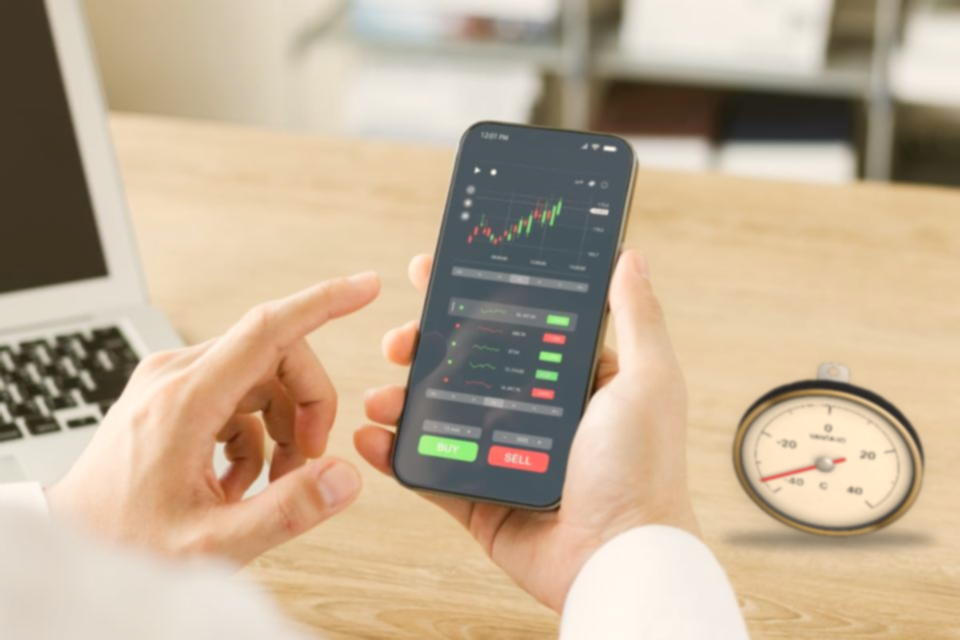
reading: -35°C
